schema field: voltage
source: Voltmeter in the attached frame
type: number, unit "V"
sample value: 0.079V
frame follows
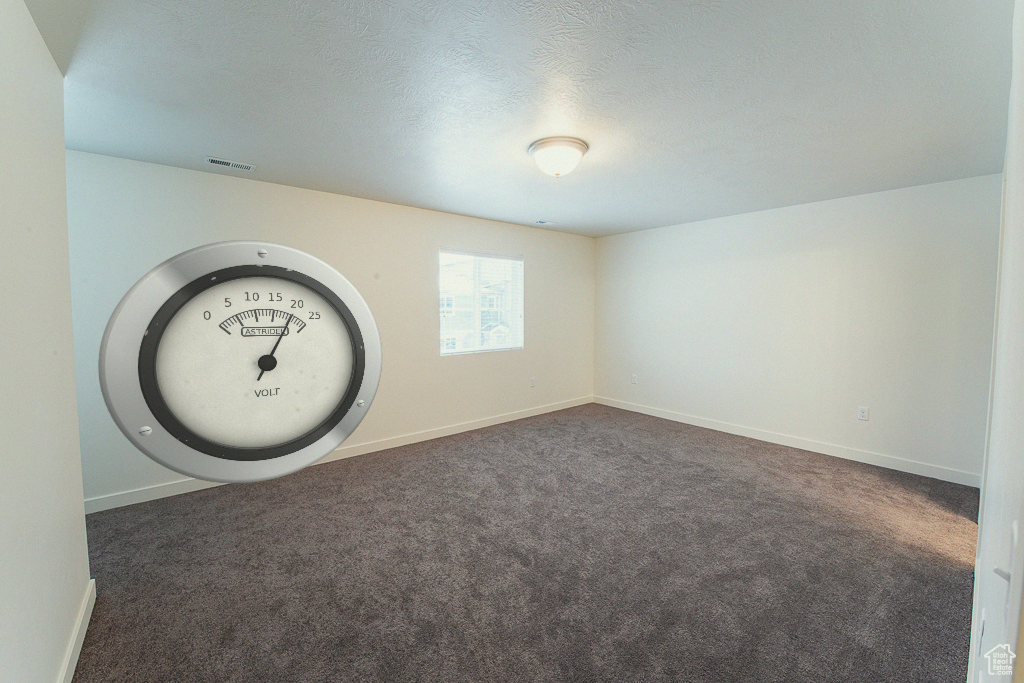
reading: 20V
